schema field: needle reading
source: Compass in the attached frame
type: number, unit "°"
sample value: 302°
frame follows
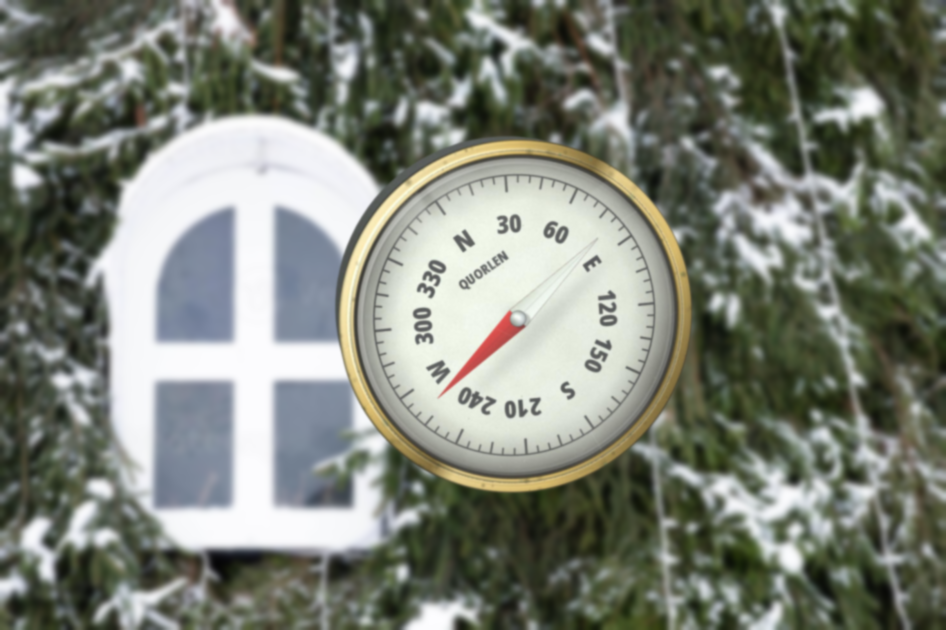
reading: 260°
